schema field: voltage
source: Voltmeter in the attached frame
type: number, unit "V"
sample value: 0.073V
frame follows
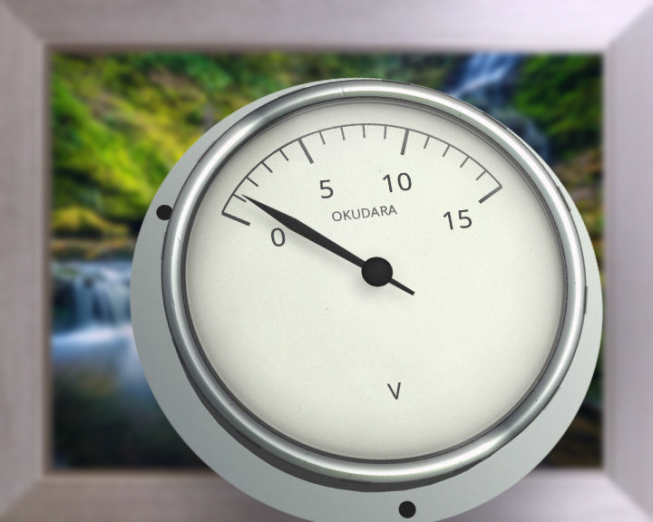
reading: 1V
